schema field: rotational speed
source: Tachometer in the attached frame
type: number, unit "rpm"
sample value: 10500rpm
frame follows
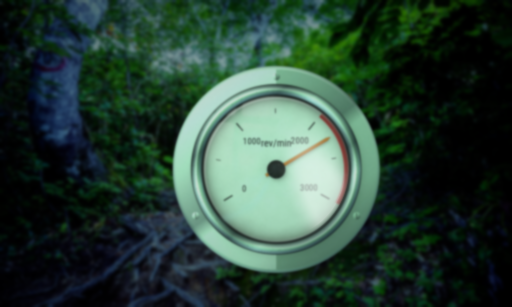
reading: 2250rpm
